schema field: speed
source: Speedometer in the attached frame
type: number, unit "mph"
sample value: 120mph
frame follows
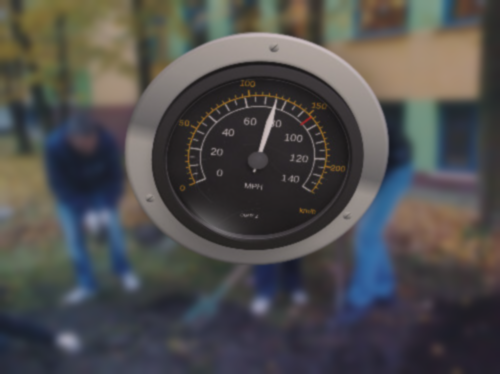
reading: 75mph
